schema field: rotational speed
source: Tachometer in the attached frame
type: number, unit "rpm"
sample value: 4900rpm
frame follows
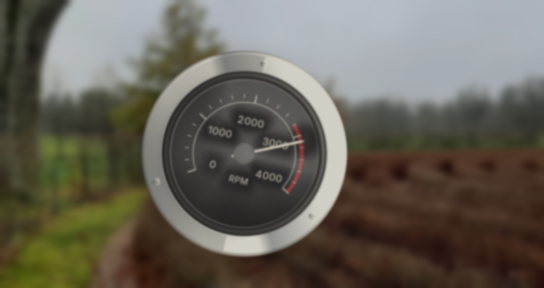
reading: 3100rpm
